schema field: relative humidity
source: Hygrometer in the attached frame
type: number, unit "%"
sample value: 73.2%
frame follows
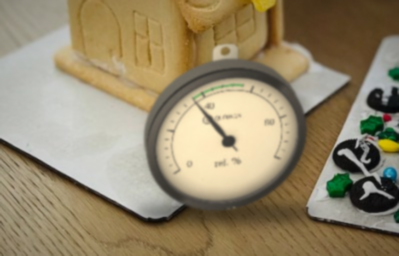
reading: 36%
